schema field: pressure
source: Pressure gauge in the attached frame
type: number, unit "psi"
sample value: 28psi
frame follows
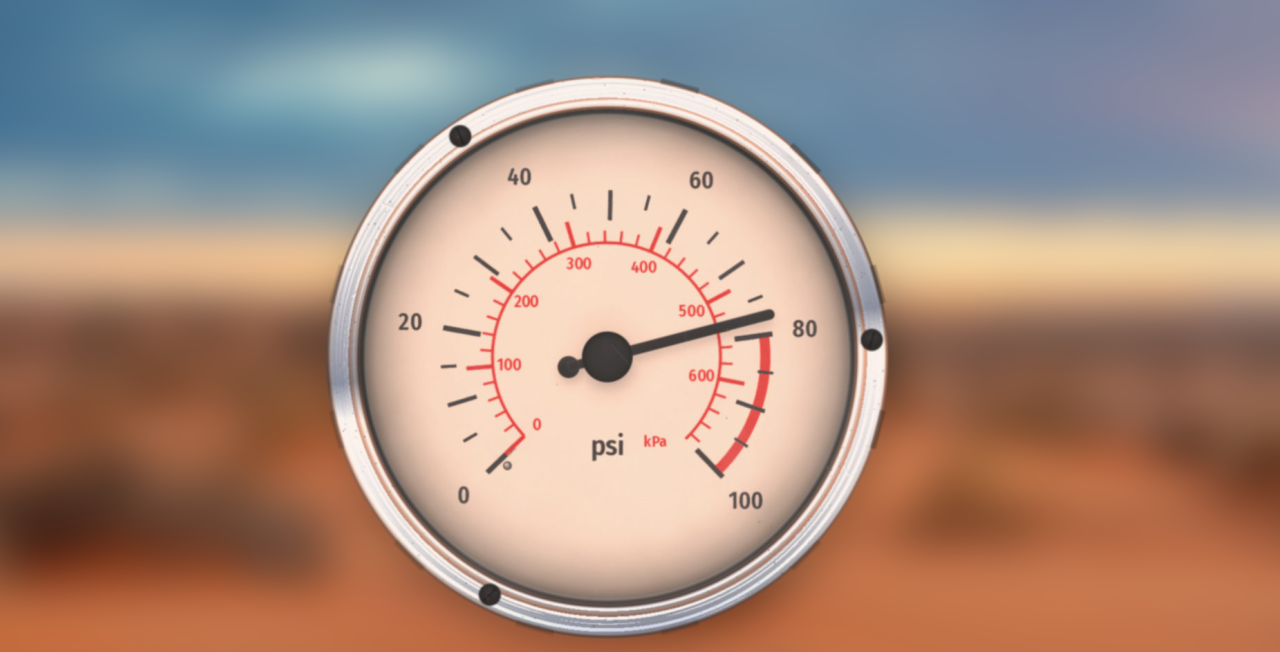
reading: 77.5psi
